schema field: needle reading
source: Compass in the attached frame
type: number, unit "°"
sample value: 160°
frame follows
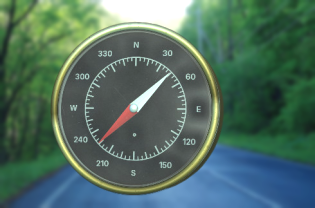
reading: 225°
